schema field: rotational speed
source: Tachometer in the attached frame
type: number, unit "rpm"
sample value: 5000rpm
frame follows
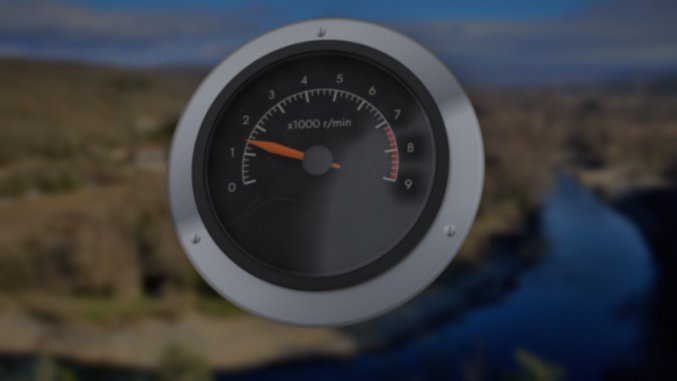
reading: 1400rpm
